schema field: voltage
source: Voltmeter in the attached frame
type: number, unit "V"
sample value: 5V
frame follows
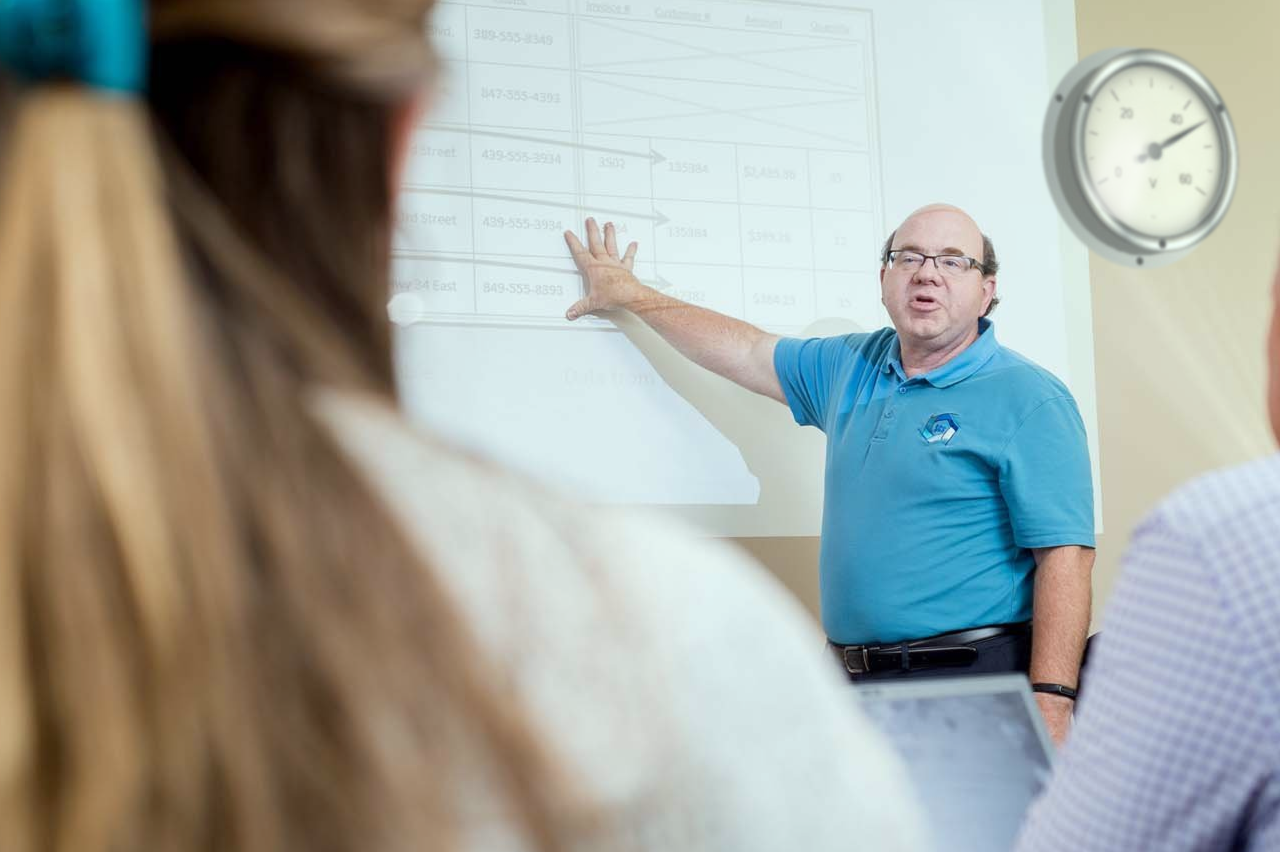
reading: 45V
